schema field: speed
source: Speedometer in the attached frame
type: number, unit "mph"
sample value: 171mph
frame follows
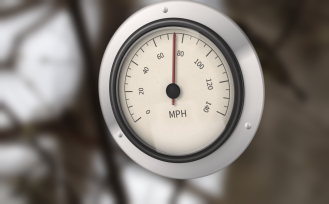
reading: 75mph
